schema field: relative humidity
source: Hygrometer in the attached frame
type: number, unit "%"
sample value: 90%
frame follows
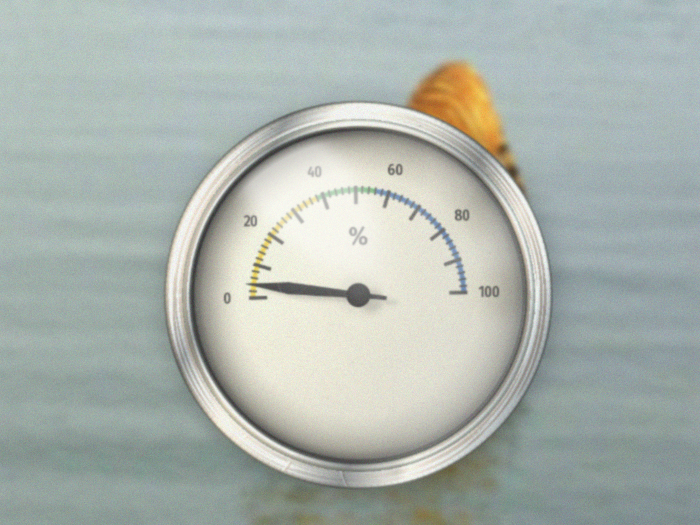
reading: 4%
